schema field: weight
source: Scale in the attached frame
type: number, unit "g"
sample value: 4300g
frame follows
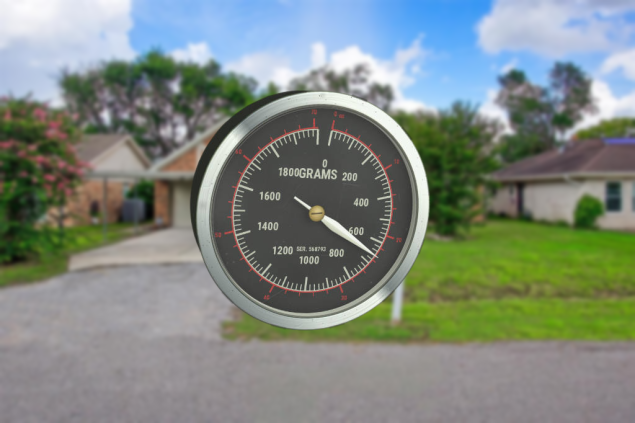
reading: 660g
